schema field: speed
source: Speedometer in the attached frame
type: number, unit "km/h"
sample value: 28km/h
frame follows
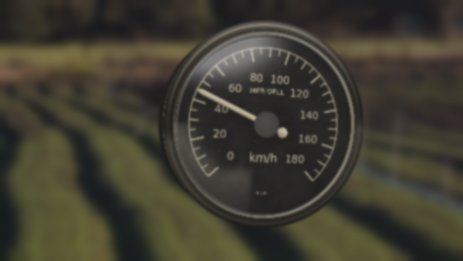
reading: 45km/h
